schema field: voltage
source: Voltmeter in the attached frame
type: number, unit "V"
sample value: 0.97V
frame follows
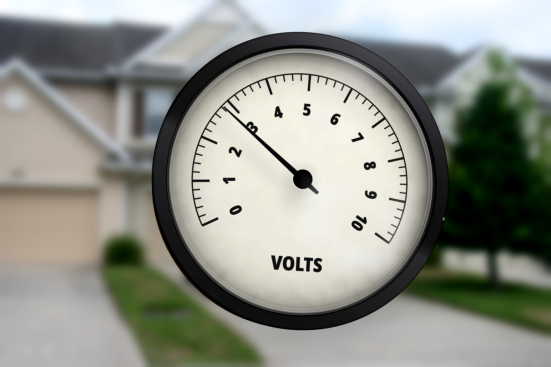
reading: 2.8V
